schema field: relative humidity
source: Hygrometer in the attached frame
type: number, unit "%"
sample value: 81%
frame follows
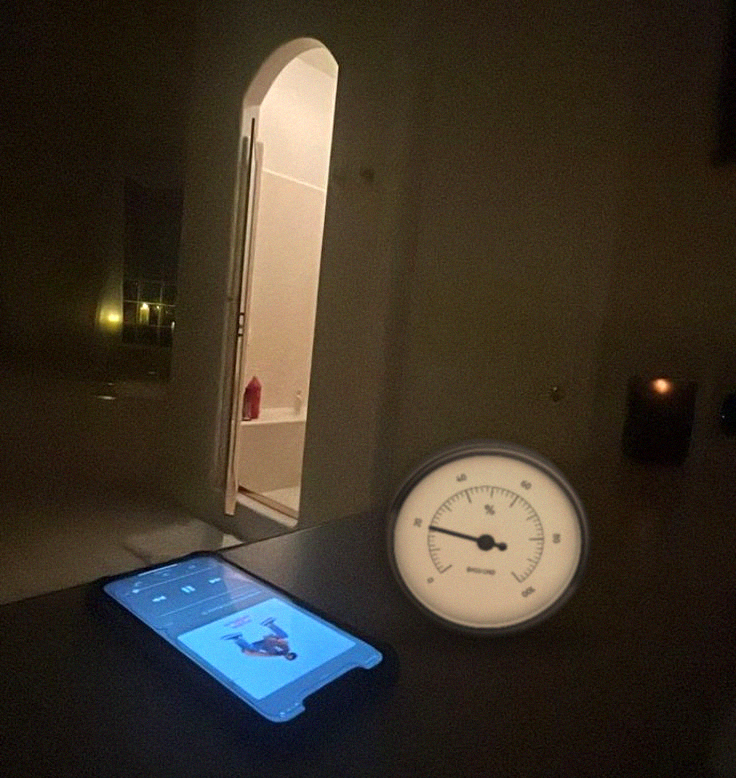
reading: 20%
